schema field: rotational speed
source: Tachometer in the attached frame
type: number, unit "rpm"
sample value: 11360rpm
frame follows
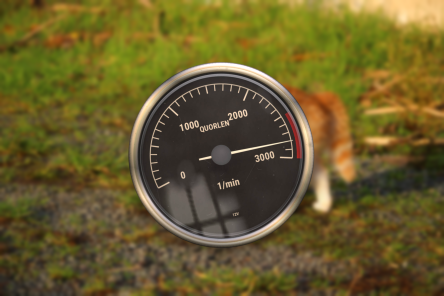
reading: 2800rpm
